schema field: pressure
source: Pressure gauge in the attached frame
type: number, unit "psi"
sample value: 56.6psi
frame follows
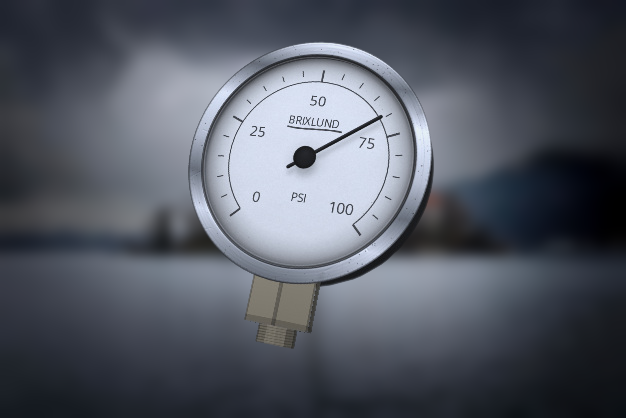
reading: 70psi
